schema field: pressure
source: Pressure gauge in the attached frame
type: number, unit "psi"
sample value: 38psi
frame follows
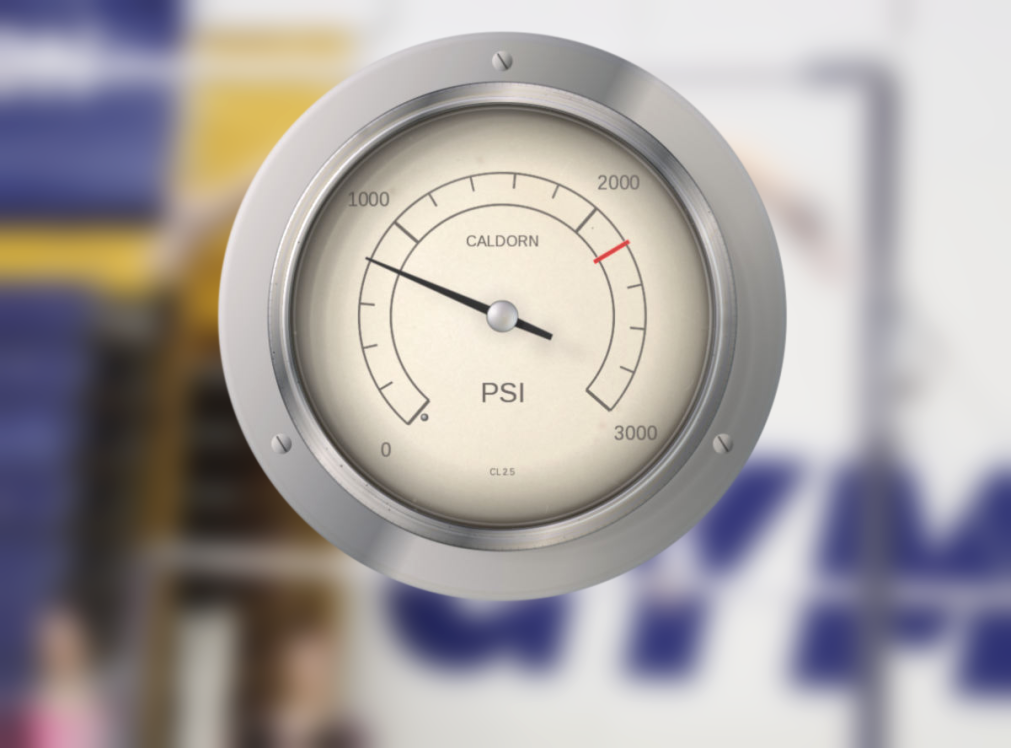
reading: 800psi
